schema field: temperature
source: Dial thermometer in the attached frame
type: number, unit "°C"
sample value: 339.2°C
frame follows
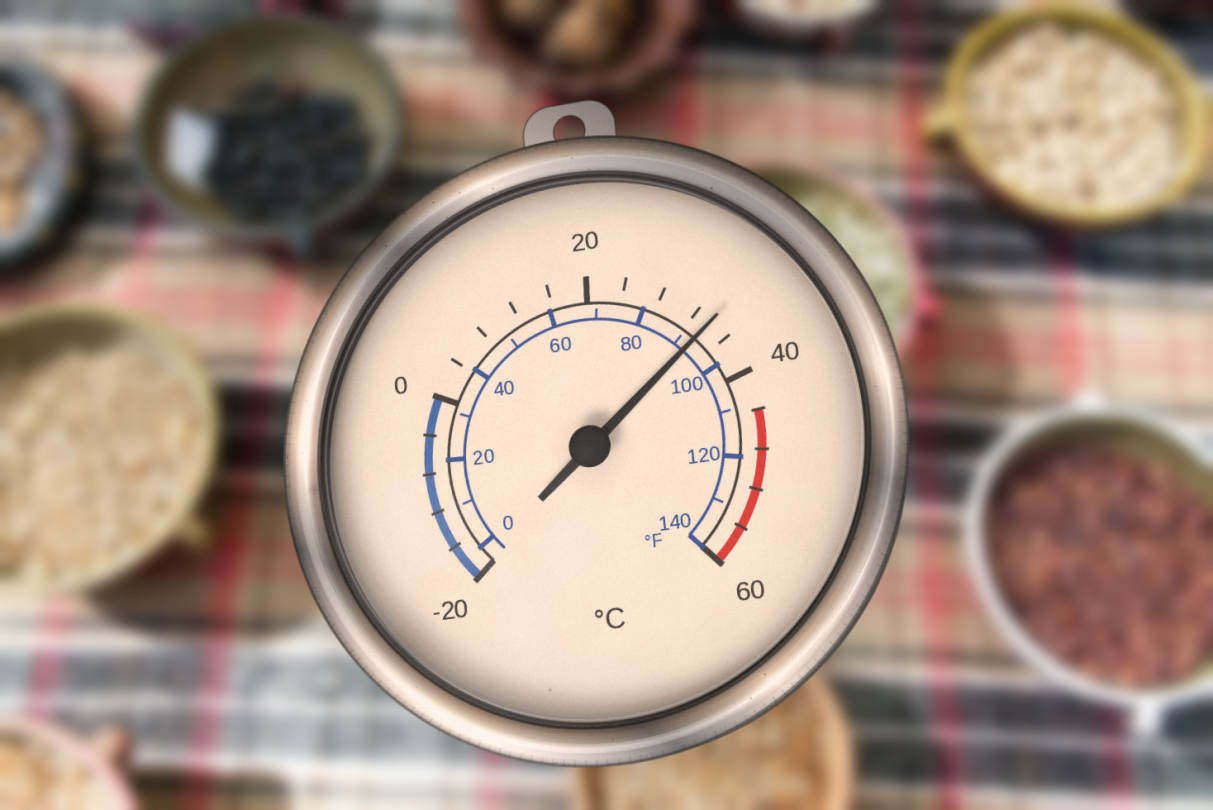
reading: 34°C
